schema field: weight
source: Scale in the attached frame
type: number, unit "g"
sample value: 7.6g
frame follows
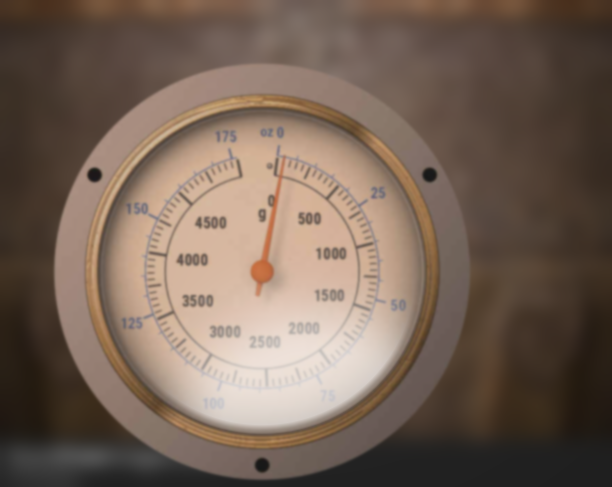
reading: 50g
